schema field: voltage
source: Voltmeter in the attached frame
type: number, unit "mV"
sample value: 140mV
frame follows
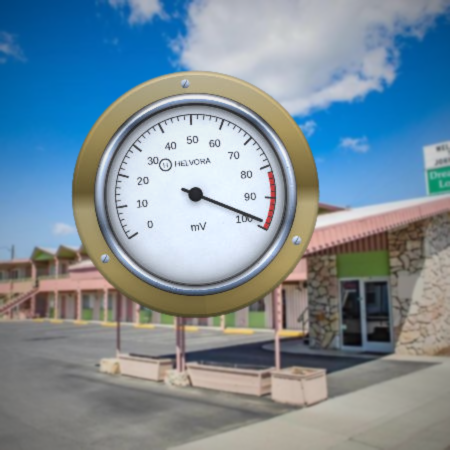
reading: 98mV
